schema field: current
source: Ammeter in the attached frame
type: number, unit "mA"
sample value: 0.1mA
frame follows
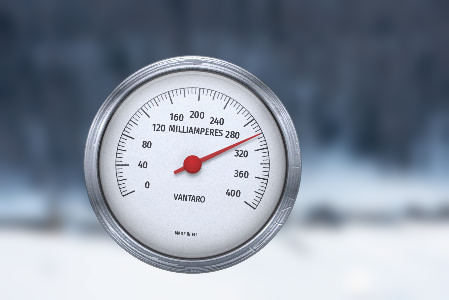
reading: 300mA
